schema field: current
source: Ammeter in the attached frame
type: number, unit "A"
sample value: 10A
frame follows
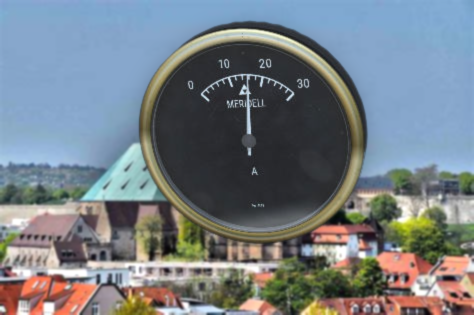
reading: 16A
